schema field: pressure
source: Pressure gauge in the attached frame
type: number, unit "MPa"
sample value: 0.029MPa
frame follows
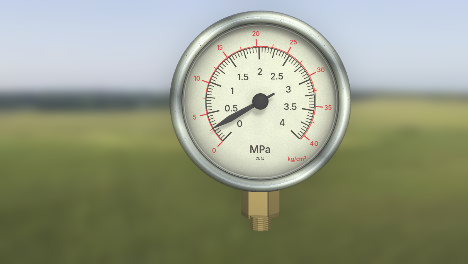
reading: 0.25MPa
